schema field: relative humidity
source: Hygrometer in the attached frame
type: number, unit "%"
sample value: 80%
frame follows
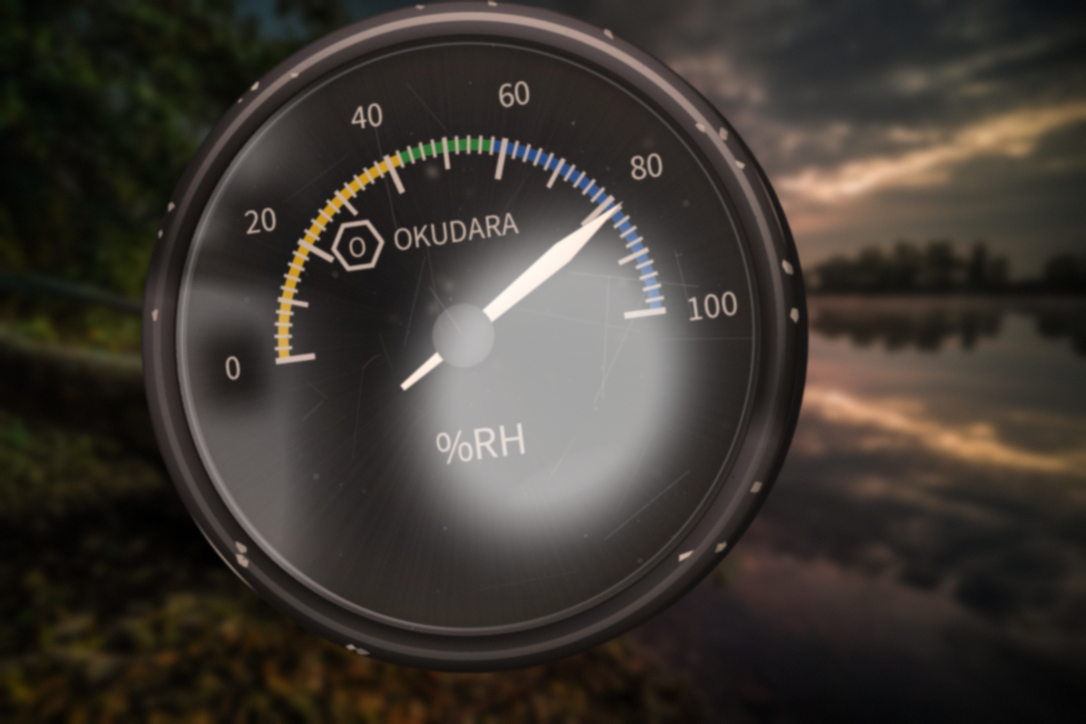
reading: 82%
